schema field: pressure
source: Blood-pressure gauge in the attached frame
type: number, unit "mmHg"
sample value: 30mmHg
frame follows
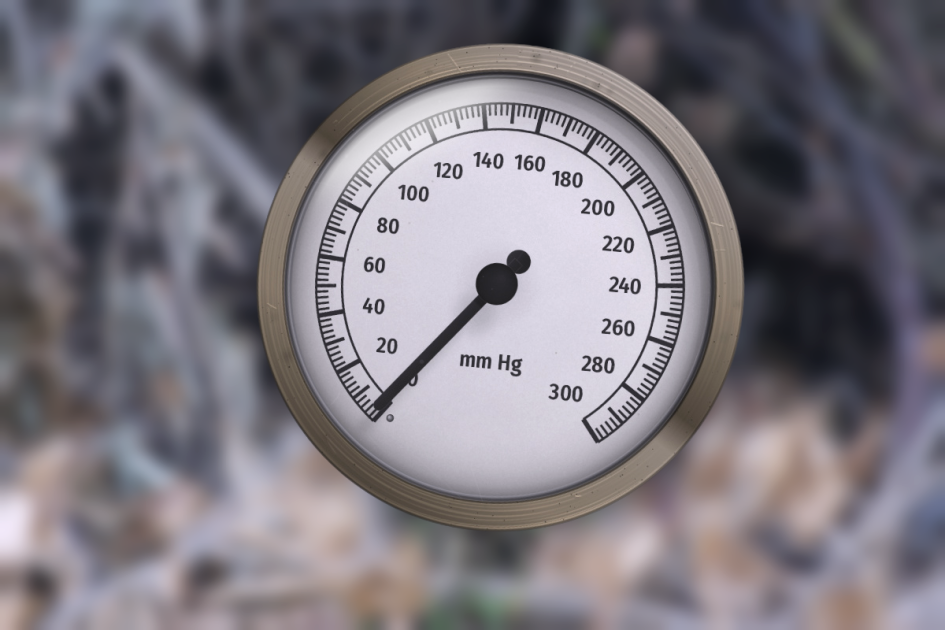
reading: 2mmHg
